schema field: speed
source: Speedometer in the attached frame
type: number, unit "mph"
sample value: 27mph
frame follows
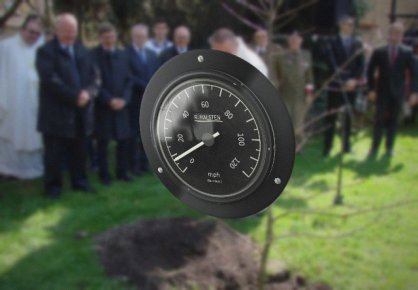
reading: 7.5mph
